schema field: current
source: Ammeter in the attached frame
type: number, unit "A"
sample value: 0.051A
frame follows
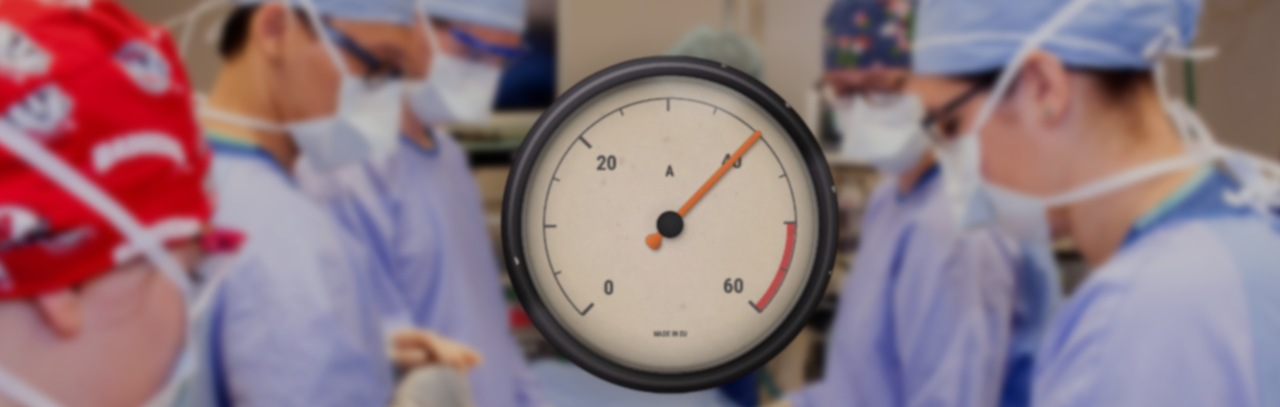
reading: 40A
